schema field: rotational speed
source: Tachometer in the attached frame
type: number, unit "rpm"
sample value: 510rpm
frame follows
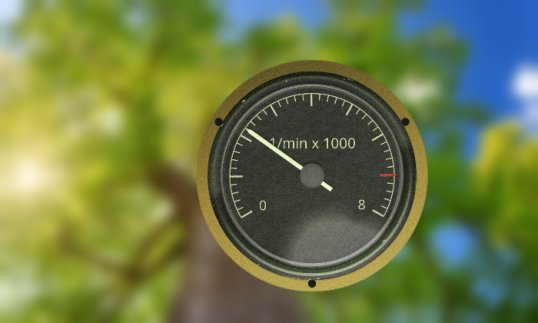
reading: 2200rpm
